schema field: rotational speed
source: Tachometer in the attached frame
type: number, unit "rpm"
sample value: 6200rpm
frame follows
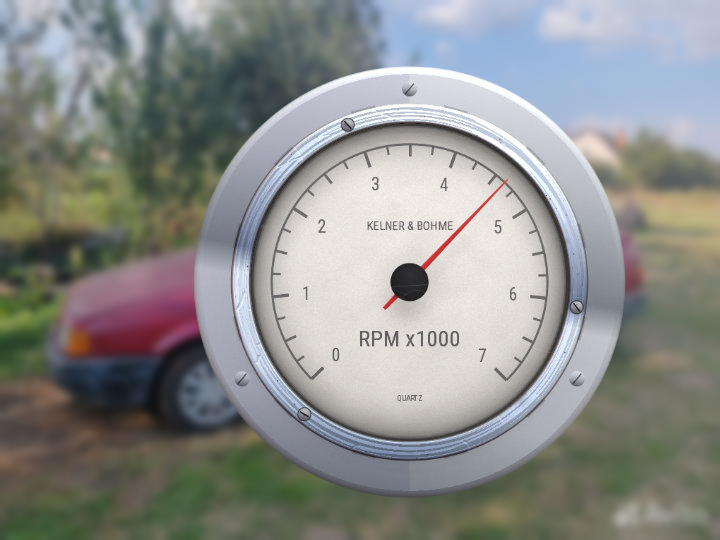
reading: 4625rpm
